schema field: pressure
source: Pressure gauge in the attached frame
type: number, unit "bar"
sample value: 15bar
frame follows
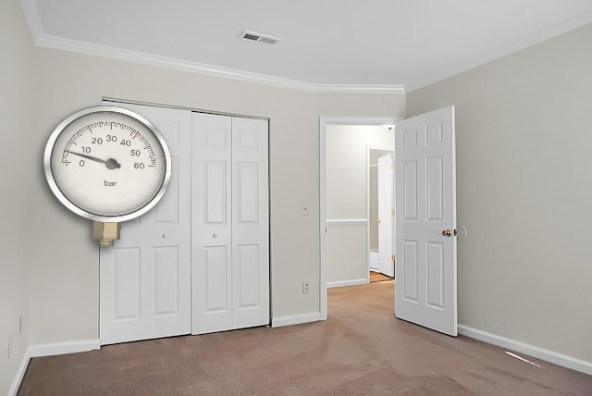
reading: 5bar
